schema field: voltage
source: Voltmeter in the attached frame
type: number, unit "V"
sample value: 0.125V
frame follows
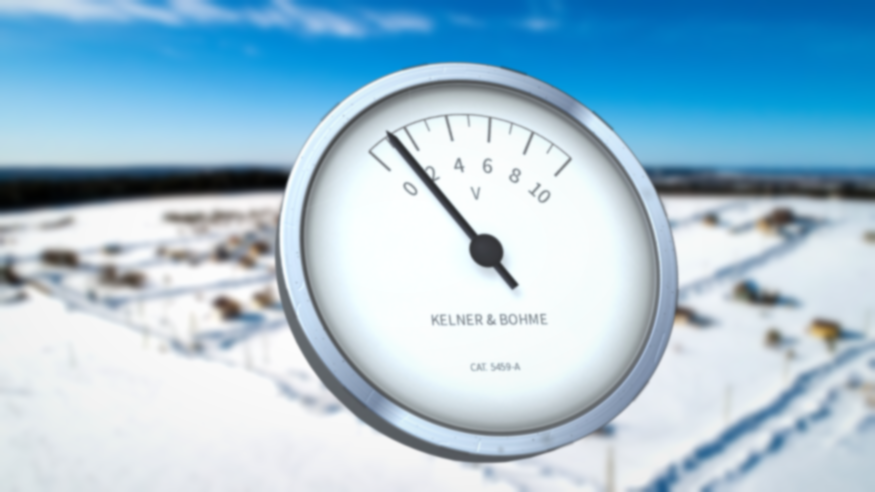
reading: 1V
